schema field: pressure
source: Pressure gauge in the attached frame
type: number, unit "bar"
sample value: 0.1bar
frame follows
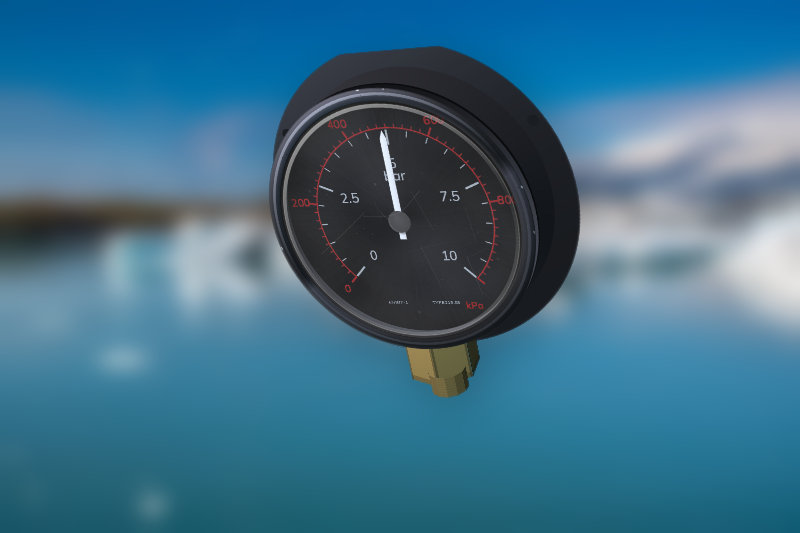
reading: 5bar
